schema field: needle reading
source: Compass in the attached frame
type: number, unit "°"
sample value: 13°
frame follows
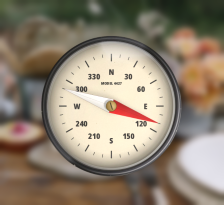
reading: 110°
